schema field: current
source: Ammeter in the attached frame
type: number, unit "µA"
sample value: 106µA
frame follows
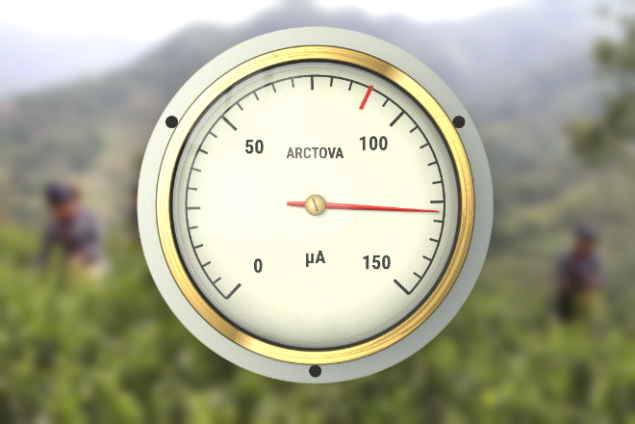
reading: 127.5µA
